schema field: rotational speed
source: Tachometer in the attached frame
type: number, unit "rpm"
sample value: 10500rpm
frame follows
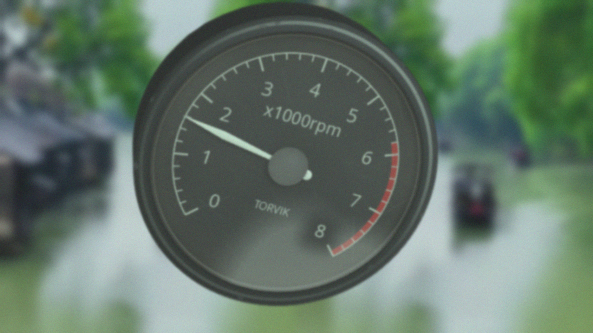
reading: 1600rpm
